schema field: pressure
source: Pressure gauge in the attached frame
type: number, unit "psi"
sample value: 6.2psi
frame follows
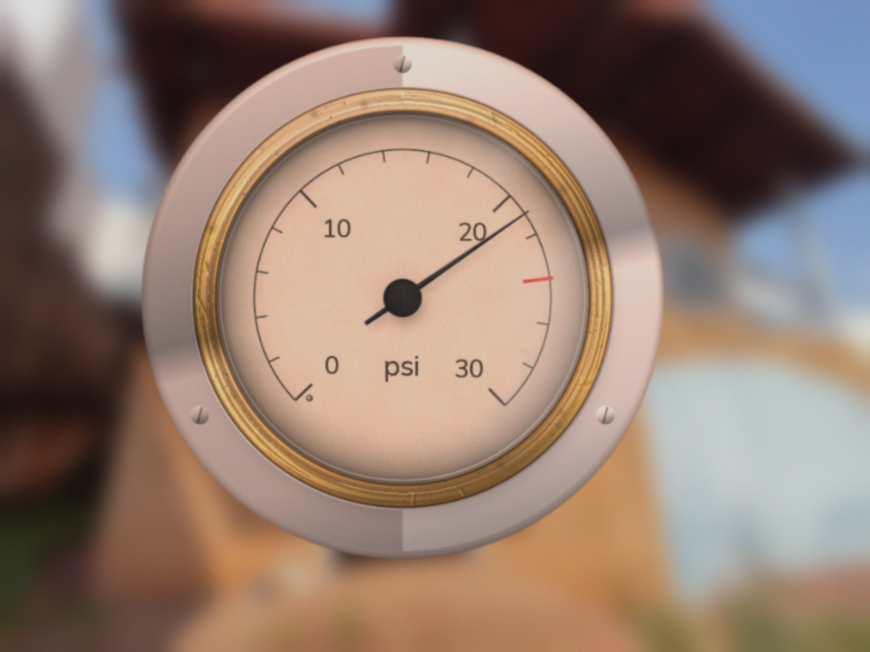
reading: 21psi
